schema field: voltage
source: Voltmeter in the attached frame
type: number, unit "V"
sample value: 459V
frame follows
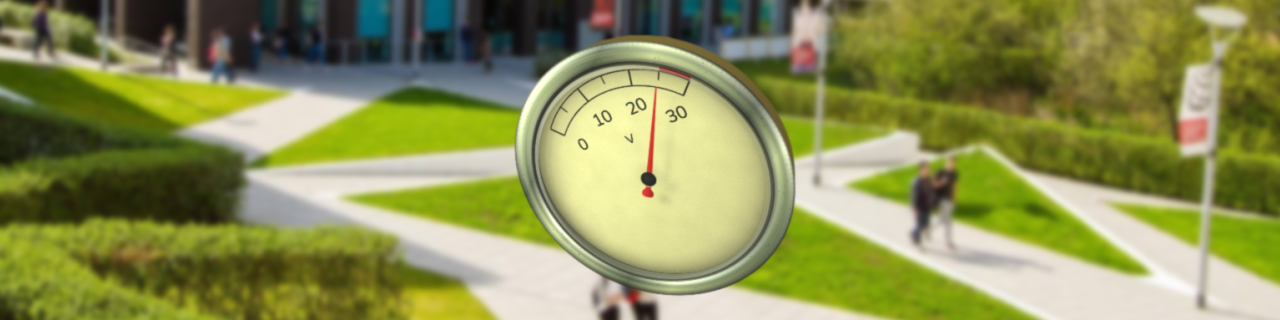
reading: 25V
